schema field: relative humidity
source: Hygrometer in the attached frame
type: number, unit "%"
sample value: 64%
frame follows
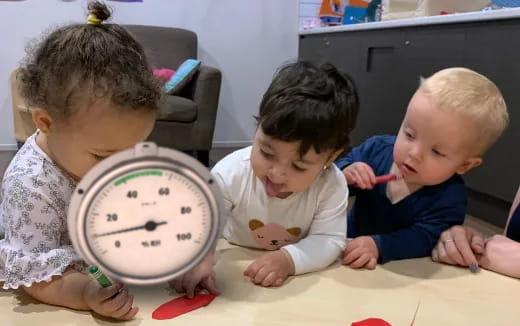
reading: 10%
